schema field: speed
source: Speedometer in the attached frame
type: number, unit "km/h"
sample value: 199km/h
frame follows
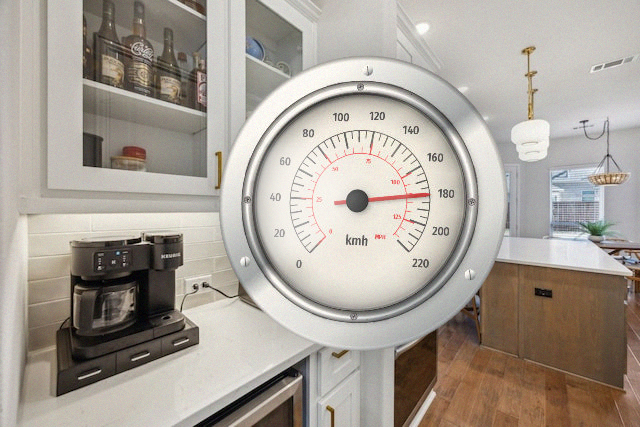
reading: 180km/h
